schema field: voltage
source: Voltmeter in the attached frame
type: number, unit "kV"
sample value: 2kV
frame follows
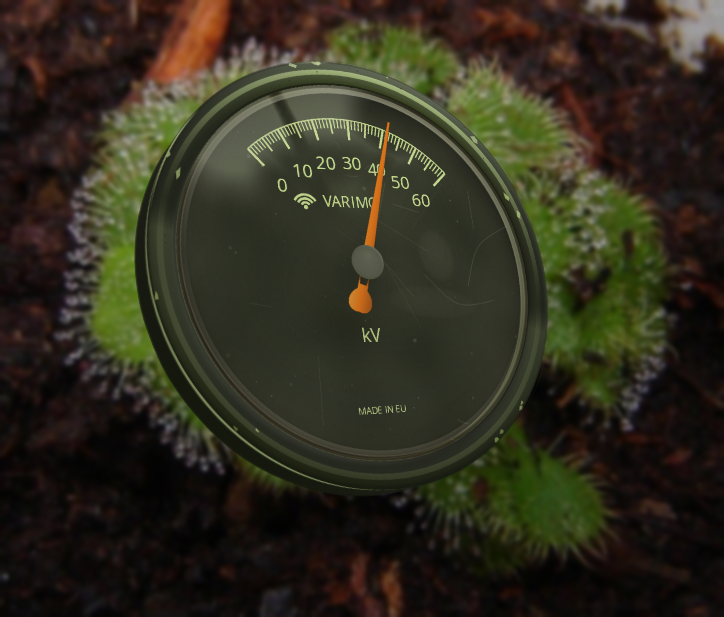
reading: 40kV
